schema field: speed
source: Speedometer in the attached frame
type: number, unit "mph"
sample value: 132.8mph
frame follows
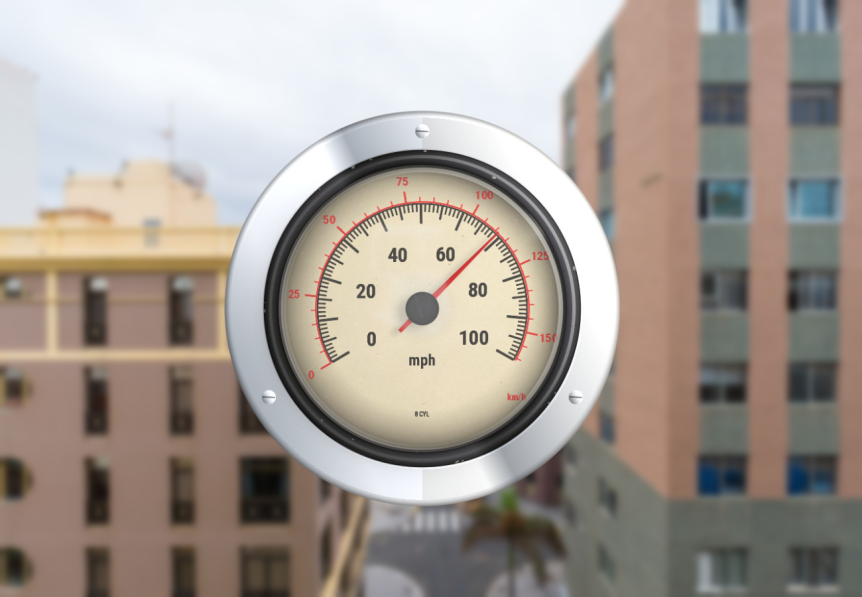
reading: 69mph
